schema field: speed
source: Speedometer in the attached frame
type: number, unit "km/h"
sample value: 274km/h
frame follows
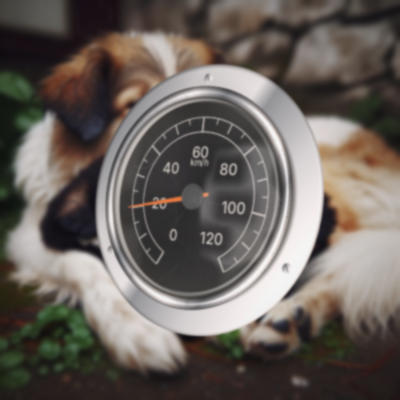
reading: 20km/h
